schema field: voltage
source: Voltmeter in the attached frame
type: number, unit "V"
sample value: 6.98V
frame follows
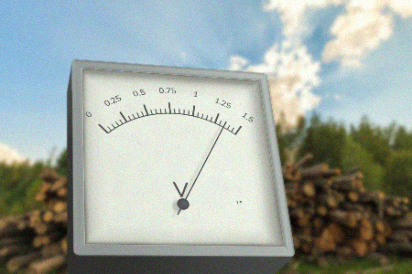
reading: 1.35V
